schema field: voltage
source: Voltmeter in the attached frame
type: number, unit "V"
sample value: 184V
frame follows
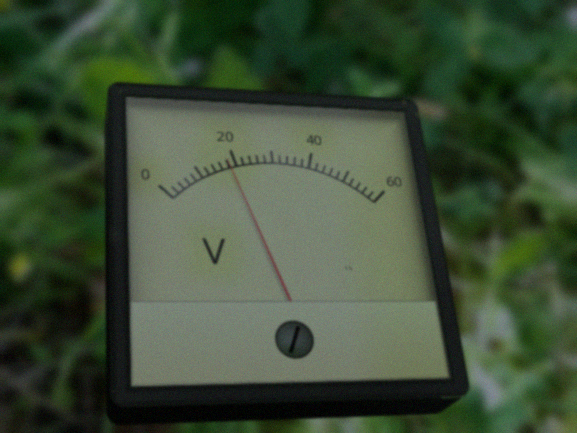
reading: 18V
